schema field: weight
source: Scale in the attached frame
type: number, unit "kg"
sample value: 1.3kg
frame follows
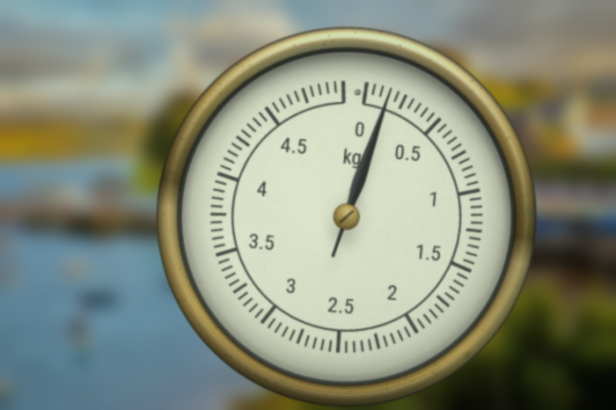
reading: 0.15kg
